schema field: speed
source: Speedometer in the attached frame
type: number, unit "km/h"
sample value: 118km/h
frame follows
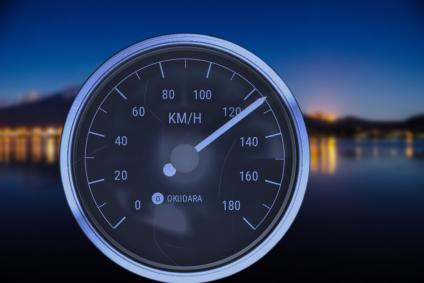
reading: 125km/h
